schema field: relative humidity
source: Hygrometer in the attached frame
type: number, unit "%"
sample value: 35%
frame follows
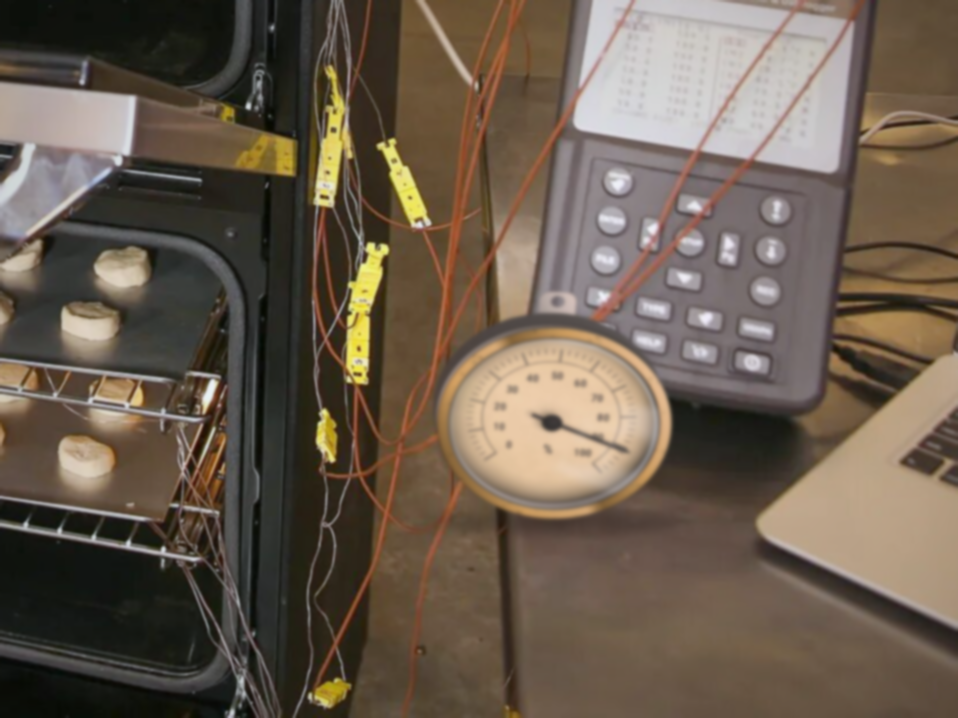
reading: 90%
